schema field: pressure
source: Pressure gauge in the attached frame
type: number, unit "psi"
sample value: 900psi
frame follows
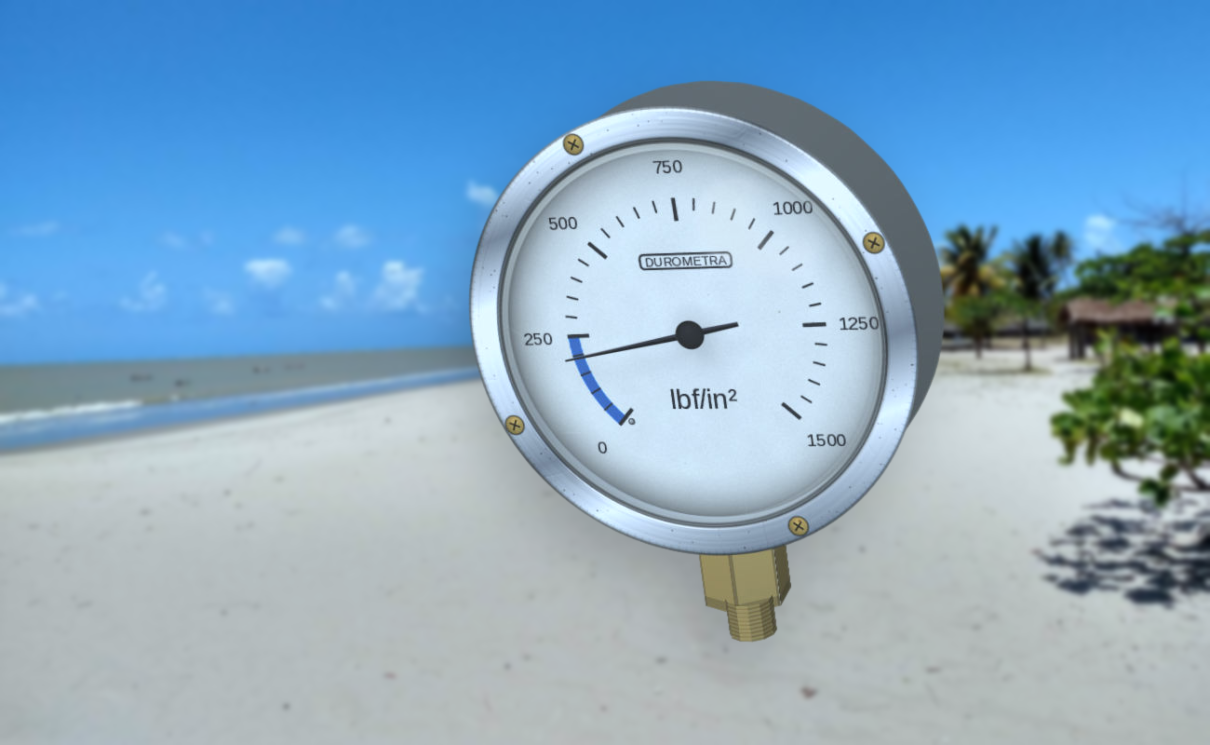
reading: 200psi
